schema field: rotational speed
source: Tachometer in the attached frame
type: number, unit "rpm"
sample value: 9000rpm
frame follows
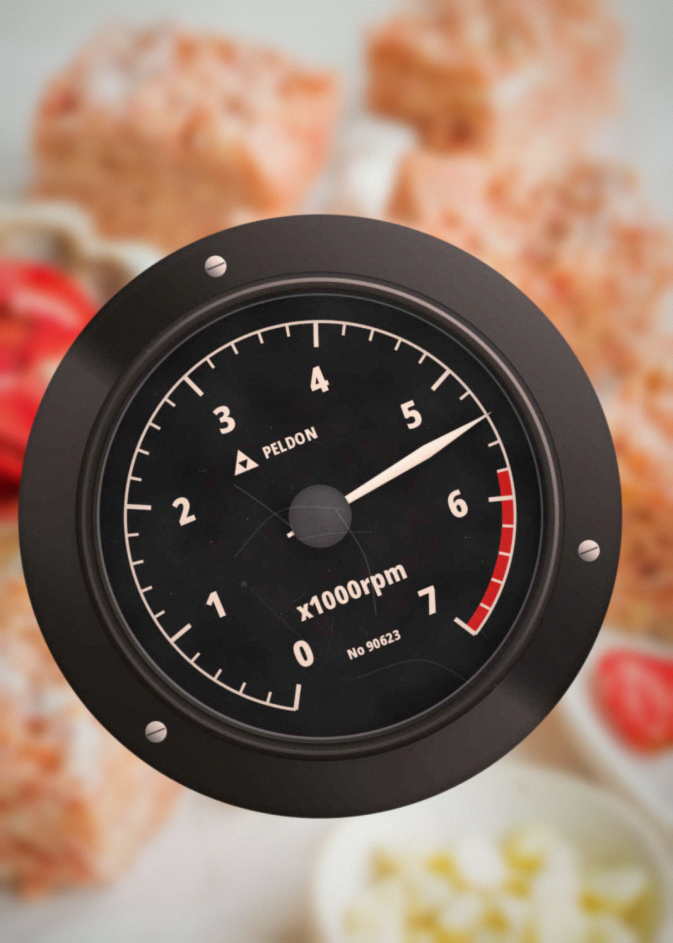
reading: 5400rpm
